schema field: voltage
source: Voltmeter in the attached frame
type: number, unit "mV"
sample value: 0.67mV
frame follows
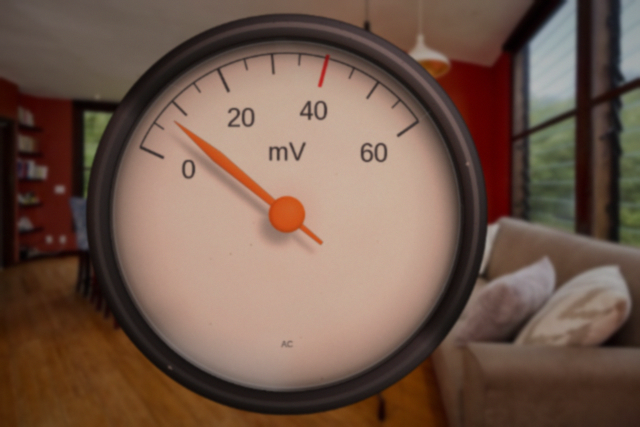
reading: 7.5mV
